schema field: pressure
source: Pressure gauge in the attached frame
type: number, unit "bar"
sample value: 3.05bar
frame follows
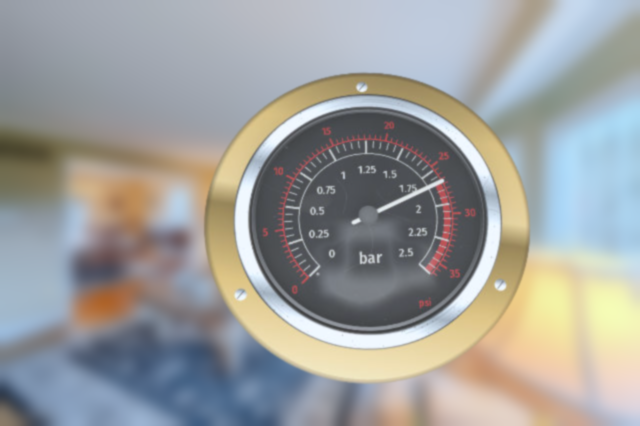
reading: 1.85bar
